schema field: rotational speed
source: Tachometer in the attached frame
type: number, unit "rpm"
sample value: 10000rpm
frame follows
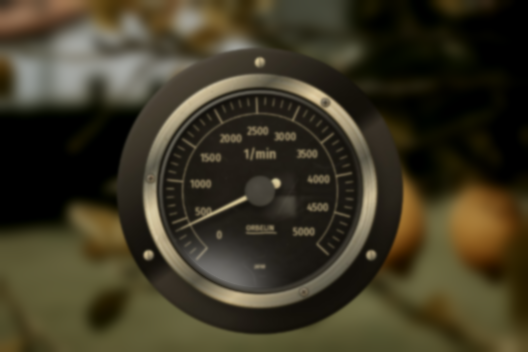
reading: 400rpm
